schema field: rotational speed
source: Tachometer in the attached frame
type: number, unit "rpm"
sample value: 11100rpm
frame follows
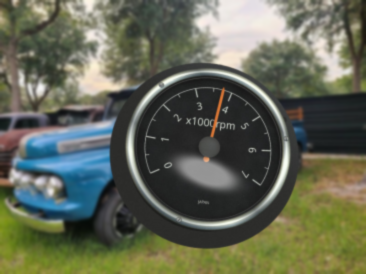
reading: 3750rpm
